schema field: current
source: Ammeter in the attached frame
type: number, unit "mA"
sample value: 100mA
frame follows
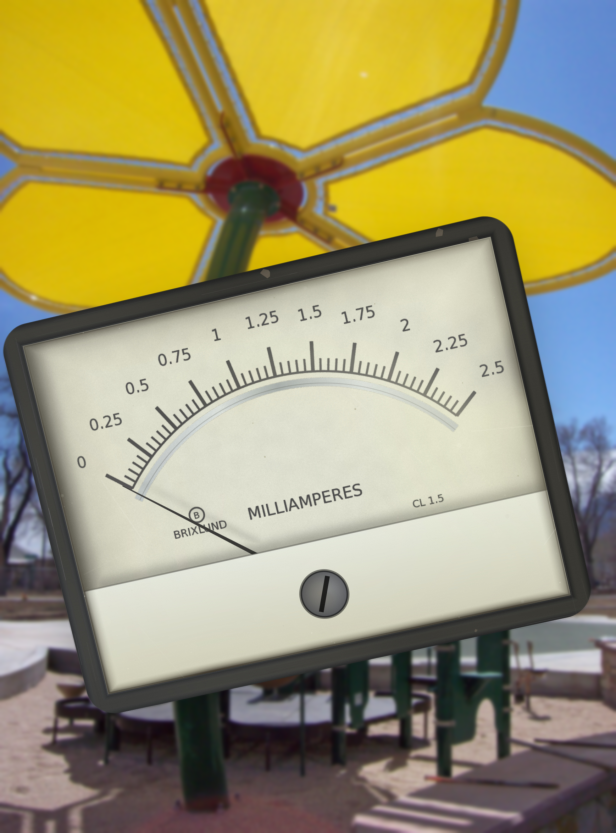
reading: 0mA
